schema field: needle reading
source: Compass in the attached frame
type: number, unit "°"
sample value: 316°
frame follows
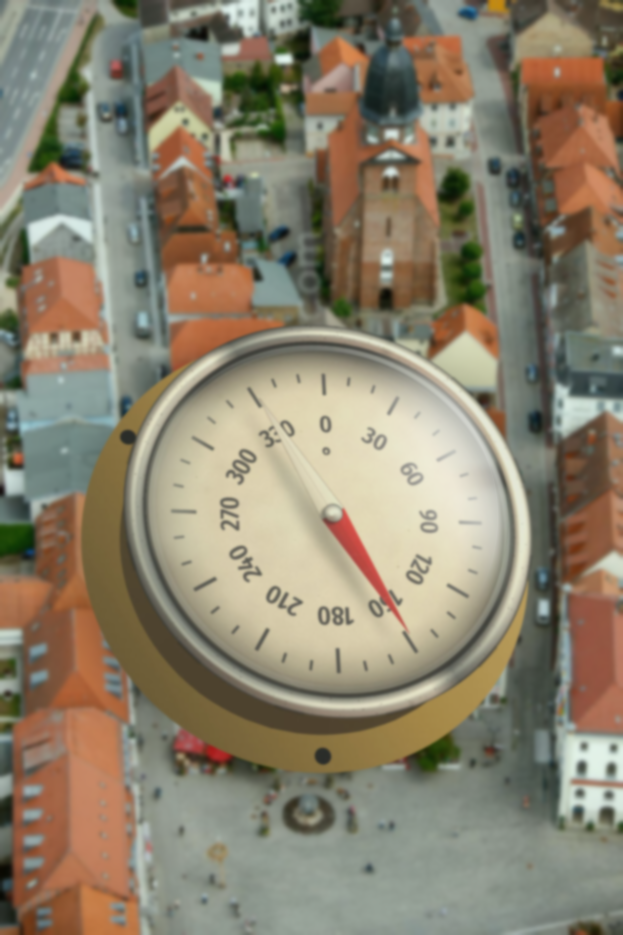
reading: 150°
